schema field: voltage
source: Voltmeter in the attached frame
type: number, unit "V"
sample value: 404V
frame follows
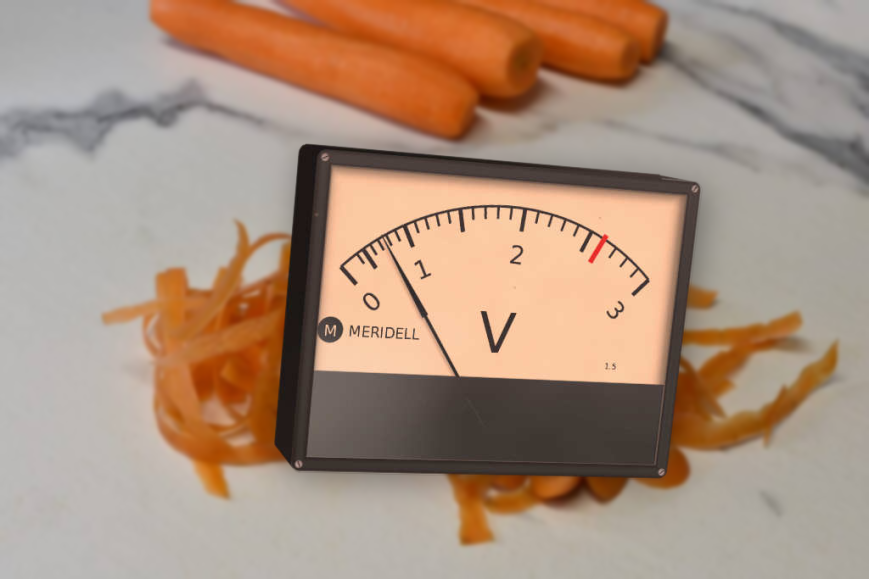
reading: 0.75V
